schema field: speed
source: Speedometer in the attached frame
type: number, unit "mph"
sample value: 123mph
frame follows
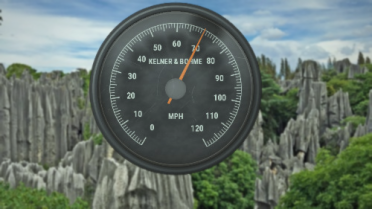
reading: 70mph
